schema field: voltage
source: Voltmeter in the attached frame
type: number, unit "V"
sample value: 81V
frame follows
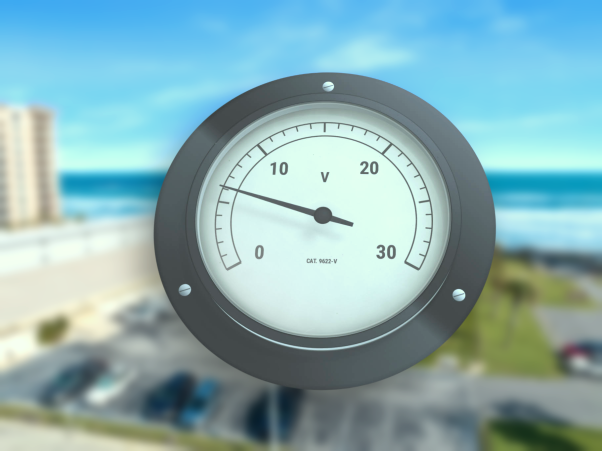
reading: 6V
